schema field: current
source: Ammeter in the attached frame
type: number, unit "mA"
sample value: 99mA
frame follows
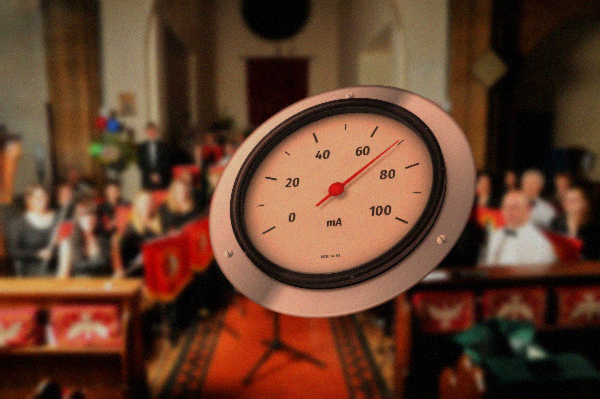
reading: 70mA
